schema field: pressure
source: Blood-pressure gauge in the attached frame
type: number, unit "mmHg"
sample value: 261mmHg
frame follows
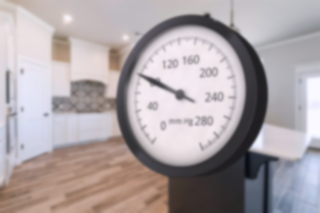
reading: 80mmHg
